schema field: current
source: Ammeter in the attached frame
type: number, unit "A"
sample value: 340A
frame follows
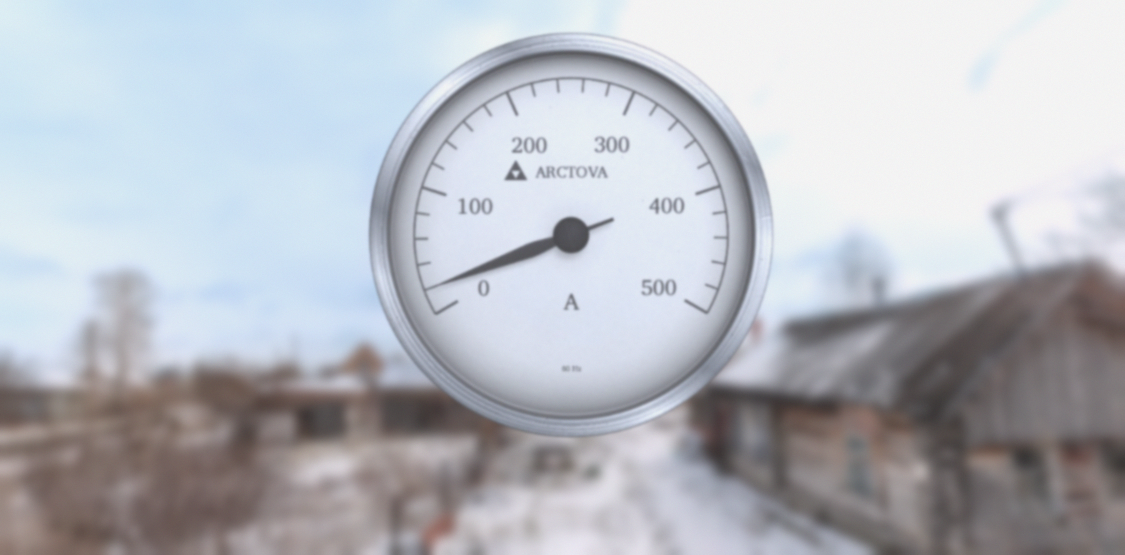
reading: 20A
